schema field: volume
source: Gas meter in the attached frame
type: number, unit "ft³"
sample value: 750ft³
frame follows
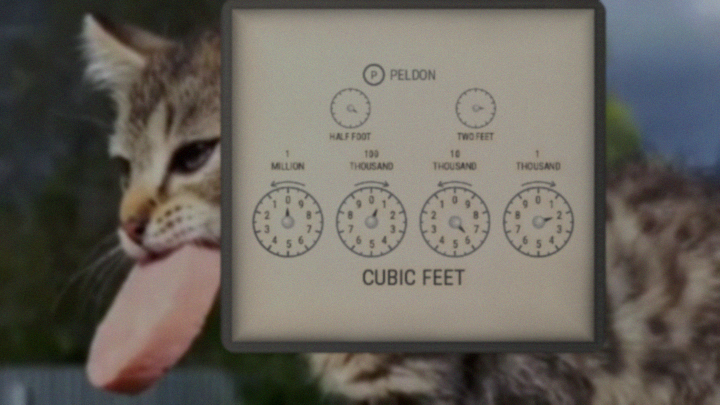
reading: 6200ft³
